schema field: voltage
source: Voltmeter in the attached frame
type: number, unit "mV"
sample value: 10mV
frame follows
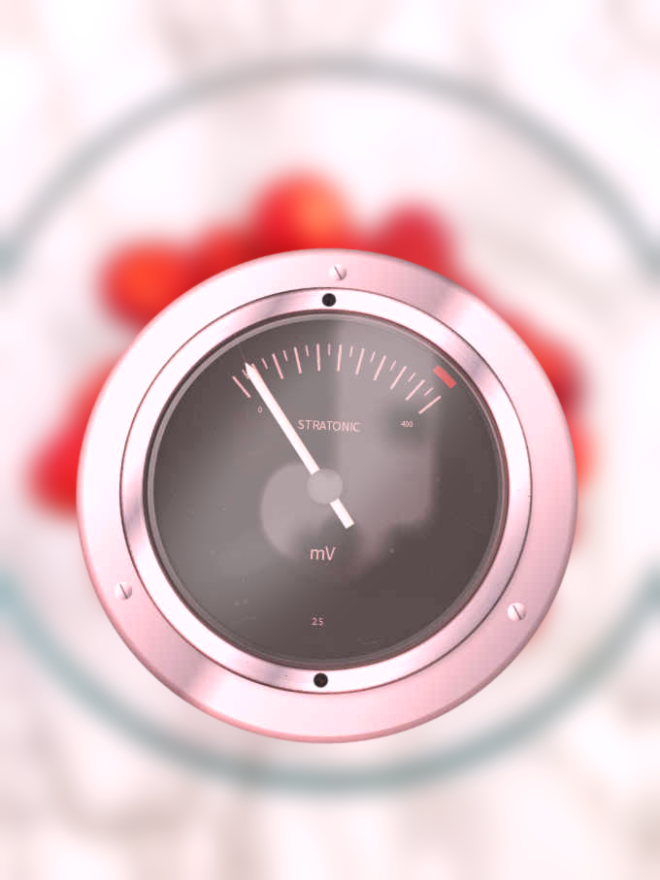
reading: 30mV
